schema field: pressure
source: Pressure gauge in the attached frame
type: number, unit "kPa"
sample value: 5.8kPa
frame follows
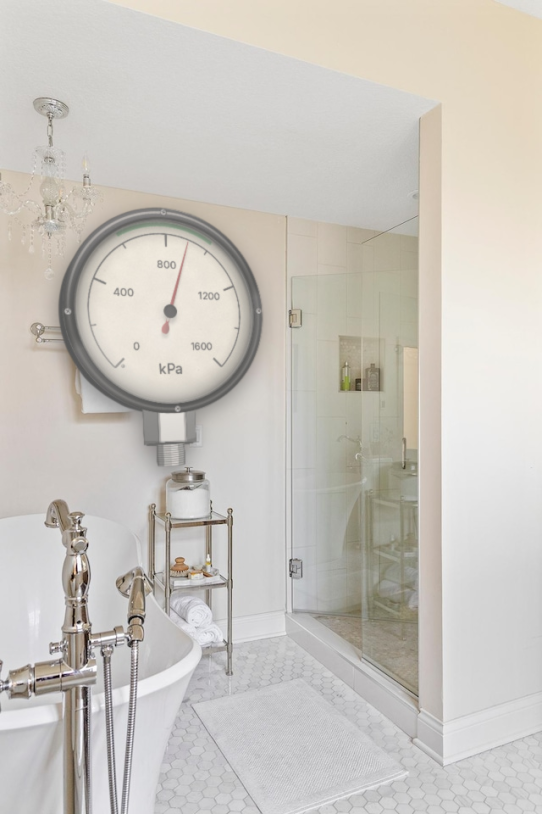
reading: 900kPa
